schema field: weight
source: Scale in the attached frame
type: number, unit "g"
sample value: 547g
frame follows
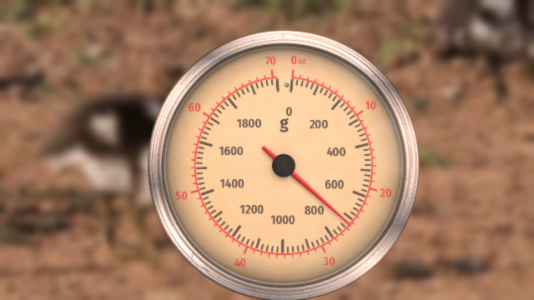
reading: 720g
